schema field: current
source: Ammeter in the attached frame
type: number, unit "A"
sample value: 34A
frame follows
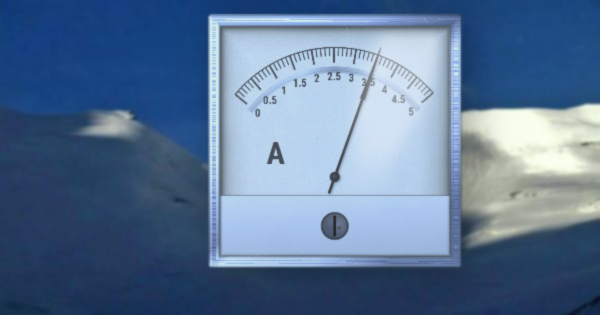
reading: 3.5A
